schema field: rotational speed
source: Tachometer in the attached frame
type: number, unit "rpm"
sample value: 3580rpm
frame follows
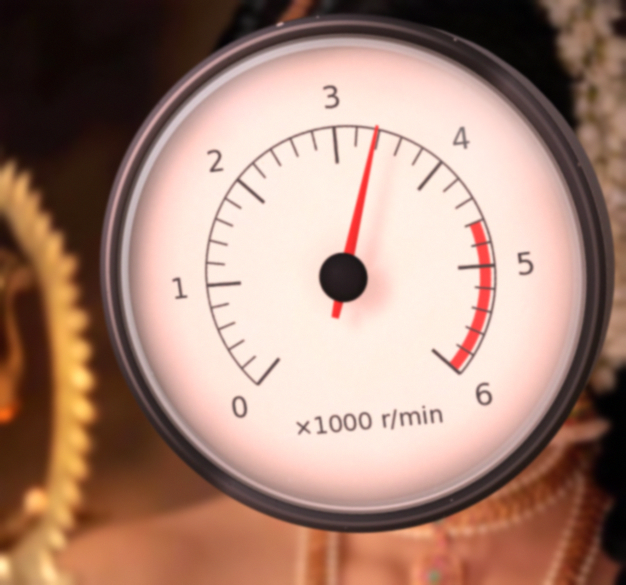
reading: 3400rpm
